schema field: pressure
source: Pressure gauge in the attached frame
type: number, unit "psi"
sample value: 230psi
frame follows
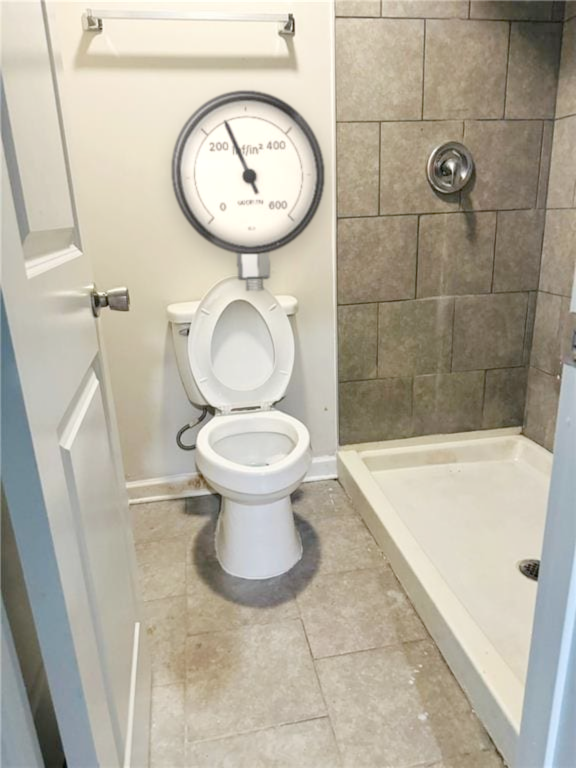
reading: 250psi
